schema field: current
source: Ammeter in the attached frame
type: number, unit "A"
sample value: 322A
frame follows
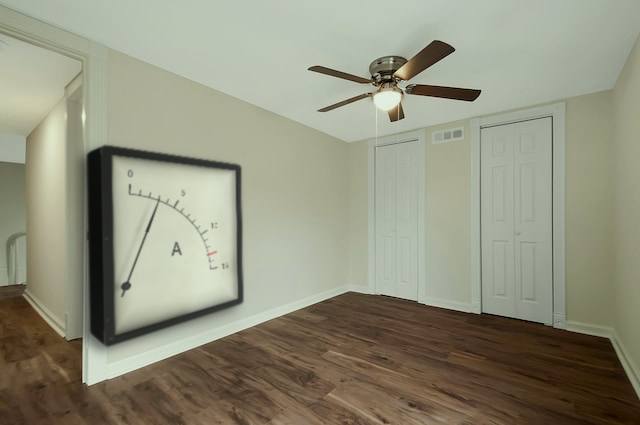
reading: 3A
